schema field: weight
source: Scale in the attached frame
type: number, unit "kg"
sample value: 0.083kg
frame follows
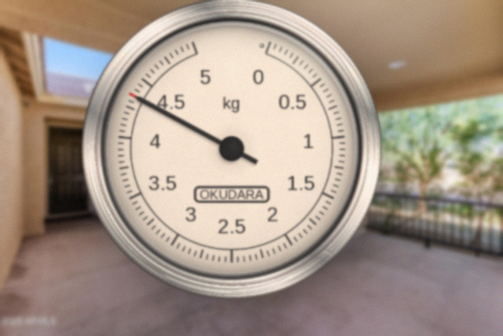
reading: 4.35kg
